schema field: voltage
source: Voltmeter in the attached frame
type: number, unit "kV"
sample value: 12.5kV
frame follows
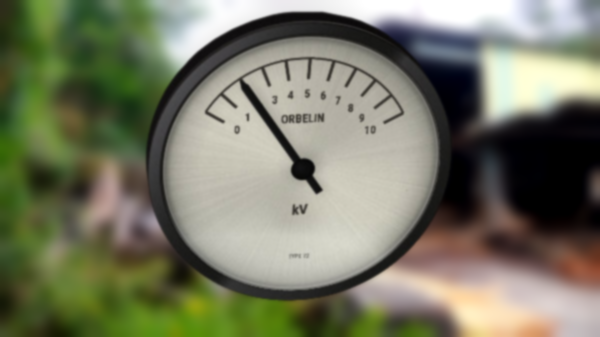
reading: 2kV
